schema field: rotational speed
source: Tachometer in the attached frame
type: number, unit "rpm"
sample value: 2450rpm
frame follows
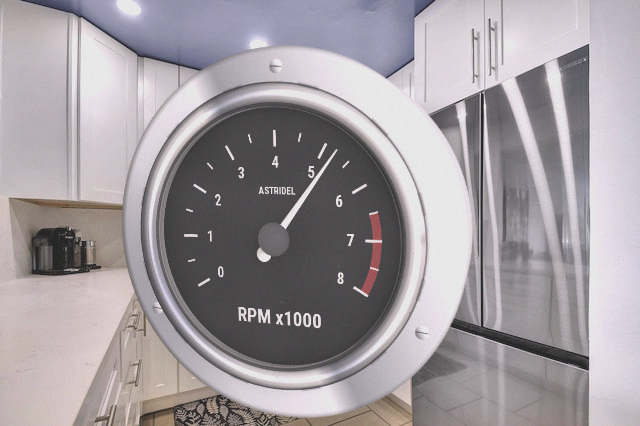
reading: 5250rpm
